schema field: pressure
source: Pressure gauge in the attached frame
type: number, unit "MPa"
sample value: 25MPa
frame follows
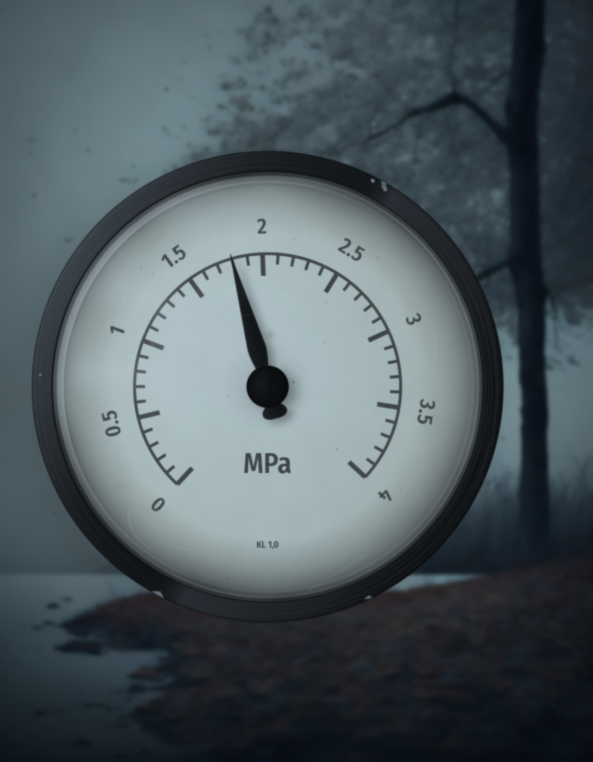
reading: 1.8MPa
